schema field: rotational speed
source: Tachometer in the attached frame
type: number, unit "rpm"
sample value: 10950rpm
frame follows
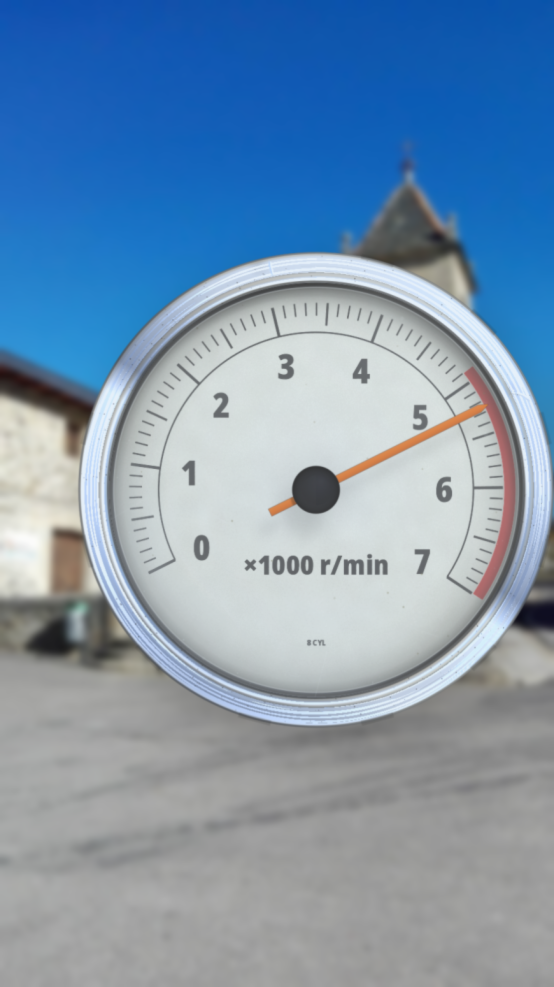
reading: 5250rpm
